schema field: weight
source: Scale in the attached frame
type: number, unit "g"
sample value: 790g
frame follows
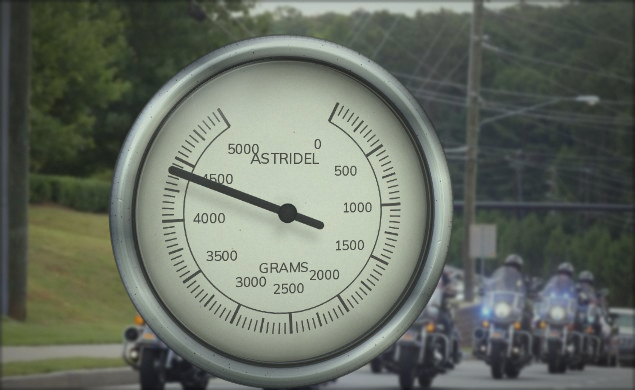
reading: 4400g
